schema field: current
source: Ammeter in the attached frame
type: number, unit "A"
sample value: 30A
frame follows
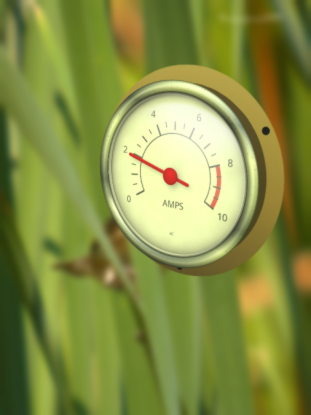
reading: 2A
